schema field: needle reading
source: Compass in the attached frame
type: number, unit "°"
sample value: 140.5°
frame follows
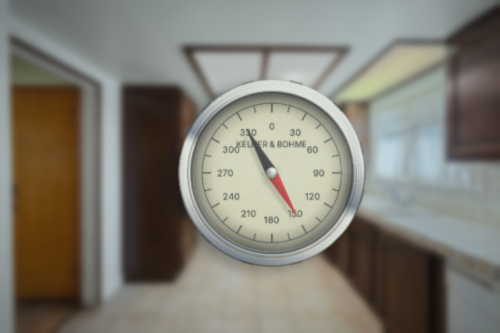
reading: 150°
